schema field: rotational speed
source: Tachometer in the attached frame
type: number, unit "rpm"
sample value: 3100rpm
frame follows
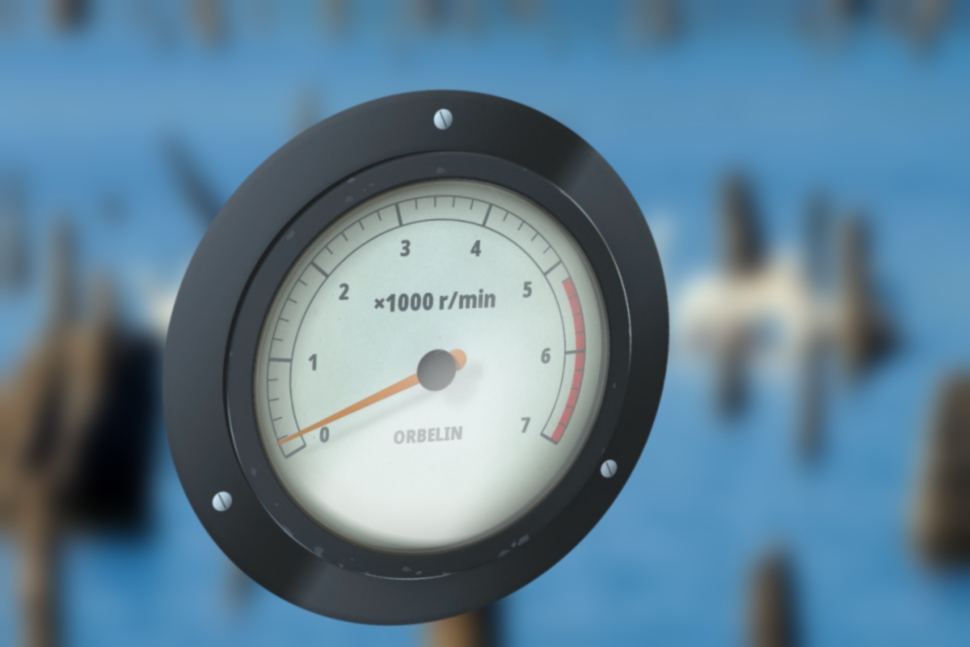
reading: 200rpm
